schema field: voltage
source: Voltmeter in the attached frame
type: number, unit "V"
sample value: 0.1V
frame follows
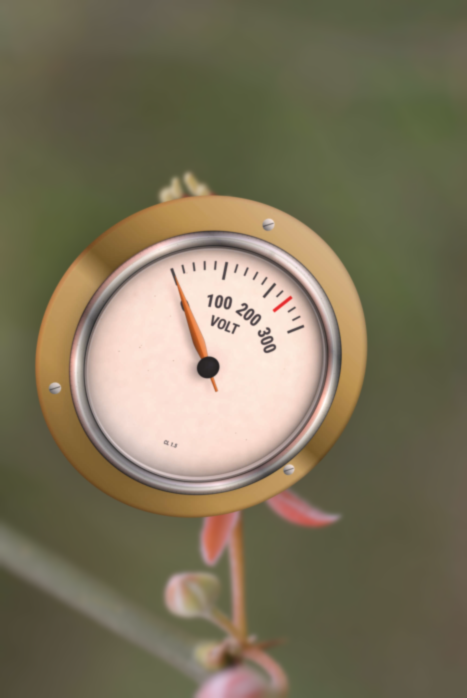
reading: 0V
